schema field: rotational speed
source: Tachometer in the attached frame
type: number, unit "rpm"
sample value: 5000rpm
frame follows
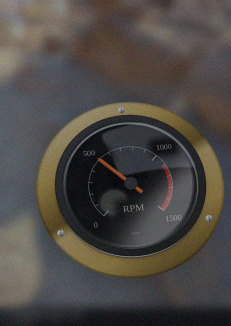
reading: 500rpm
